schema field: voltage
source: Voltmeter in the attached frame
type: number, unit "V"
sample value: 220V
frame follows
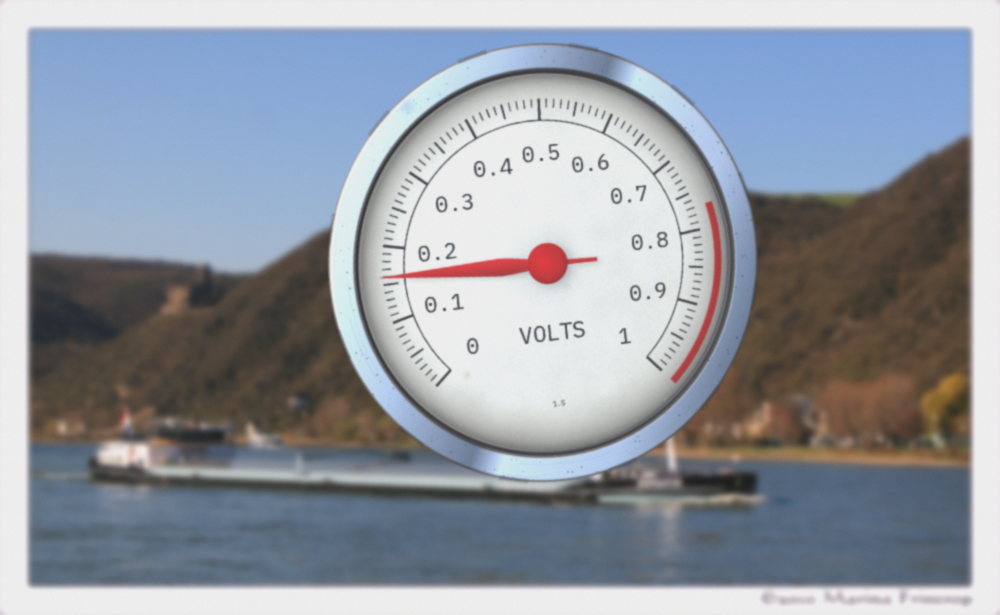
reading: 0.16V
